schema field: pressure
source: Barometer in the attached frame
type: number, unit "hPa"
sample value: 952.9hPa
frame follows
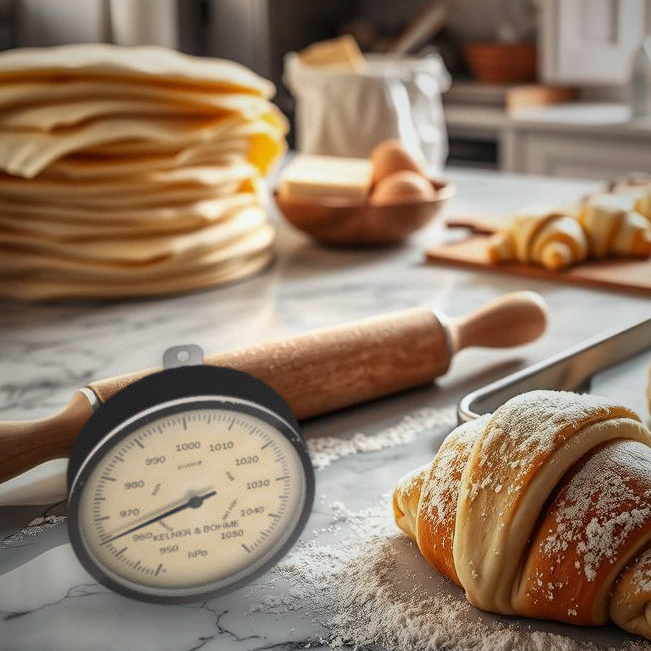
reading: 965hPa
